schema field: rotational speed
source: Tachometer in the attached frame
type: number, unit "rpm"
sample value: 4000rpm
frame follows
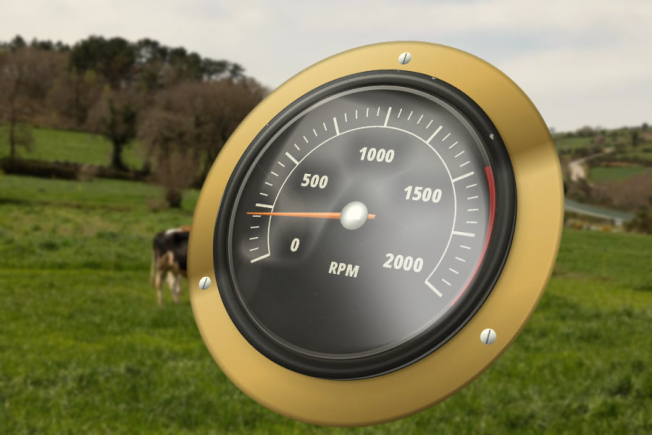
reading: 200rpm
